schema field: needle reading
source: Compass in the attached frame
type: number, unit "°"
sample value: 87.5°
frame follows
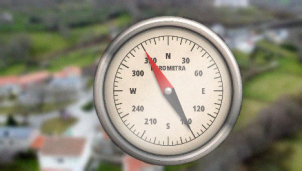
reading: 330°
